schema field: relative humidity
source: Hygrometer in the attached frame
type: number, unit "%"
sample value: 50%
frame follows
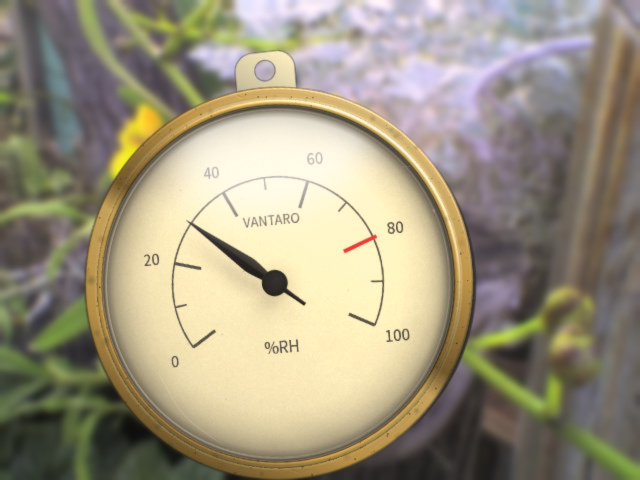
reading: 30%
